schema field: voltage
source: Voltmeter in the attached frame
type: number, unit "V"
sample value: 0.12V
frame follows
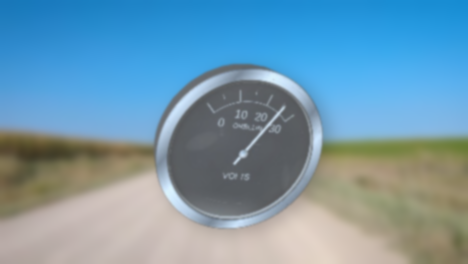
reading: 25V
